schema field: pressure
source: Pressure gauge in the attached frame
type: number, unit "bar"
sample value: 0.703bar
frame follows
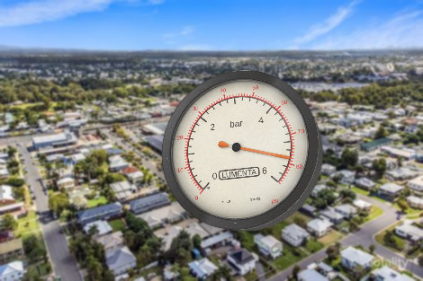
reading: 5.4bar
